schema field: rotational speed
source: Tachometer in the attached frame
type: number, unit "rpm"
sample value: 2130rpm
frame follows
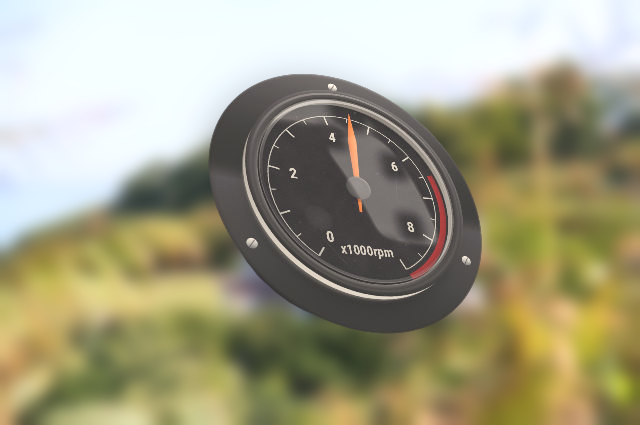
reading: 4500rpm
